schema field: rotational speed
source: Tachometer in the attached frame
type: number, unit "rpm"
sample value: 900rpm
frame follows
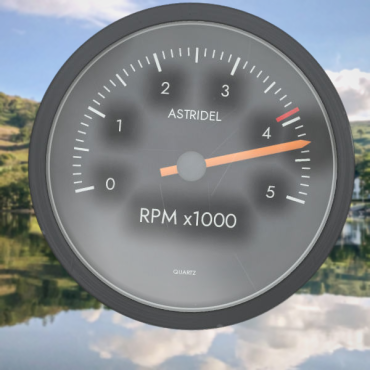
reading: 4300rpm
